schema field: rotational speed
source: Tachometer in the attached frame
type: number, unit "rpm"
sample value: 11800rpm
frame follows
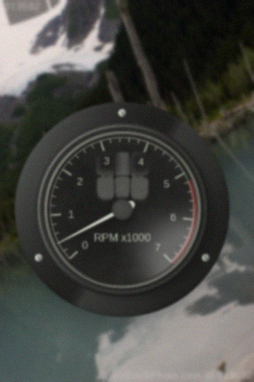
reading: 400rpm
